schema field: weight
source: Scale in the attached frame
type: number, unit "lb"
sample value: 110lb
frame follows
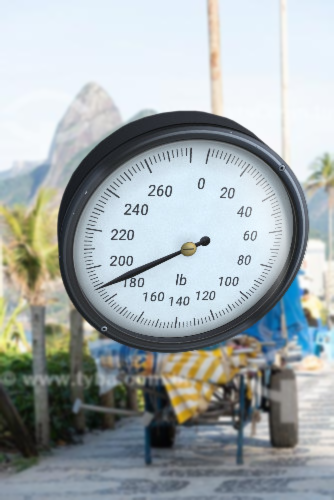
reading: 190lb
